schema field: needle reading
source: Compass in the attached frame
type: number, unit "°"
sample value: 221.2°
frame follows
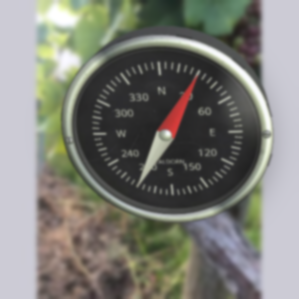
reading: 30°
